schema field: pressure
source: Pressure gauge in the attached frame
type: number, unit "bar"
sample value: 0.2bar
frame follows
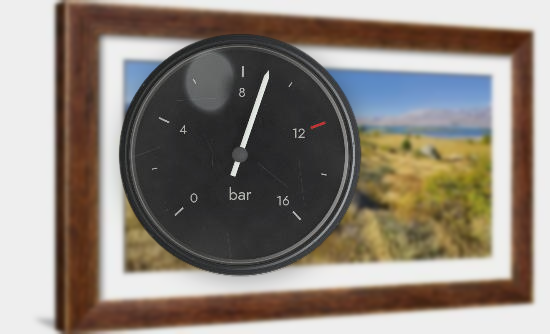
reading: 9bar
